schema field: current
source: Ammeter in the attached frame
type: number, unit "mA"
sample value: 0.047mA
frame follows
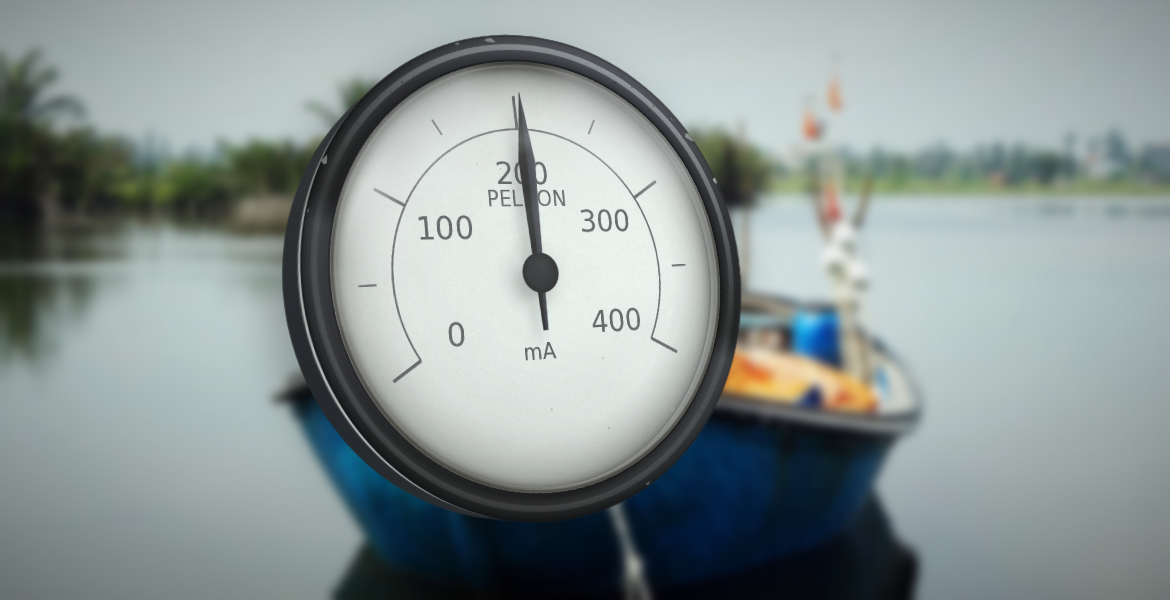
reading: 200mA
